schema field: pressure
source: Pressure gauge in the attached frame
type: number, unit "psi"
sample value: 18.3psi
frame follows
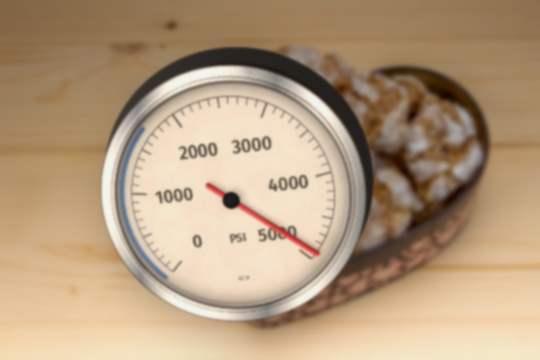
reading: 4900psi
